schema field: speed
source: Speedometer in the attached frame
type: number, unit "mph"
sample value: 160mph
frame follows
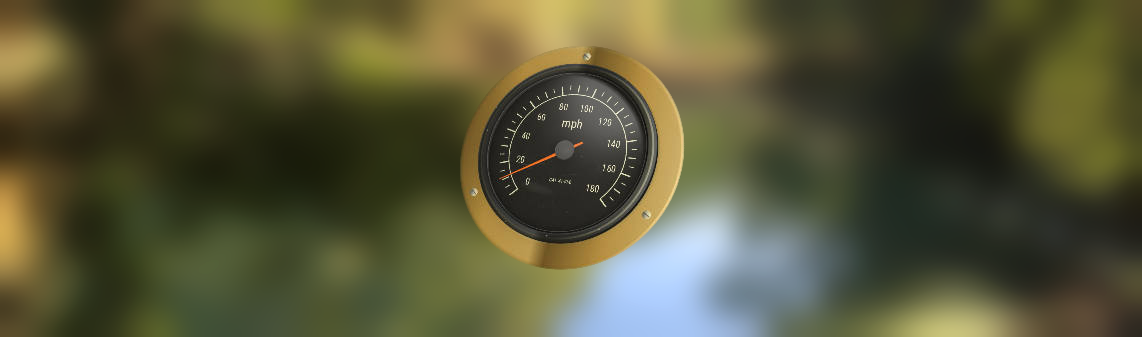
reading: 10mph
